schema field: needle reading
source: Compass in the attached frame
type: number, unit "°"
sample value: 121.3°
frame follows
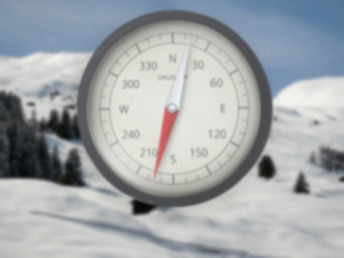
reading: 195°
